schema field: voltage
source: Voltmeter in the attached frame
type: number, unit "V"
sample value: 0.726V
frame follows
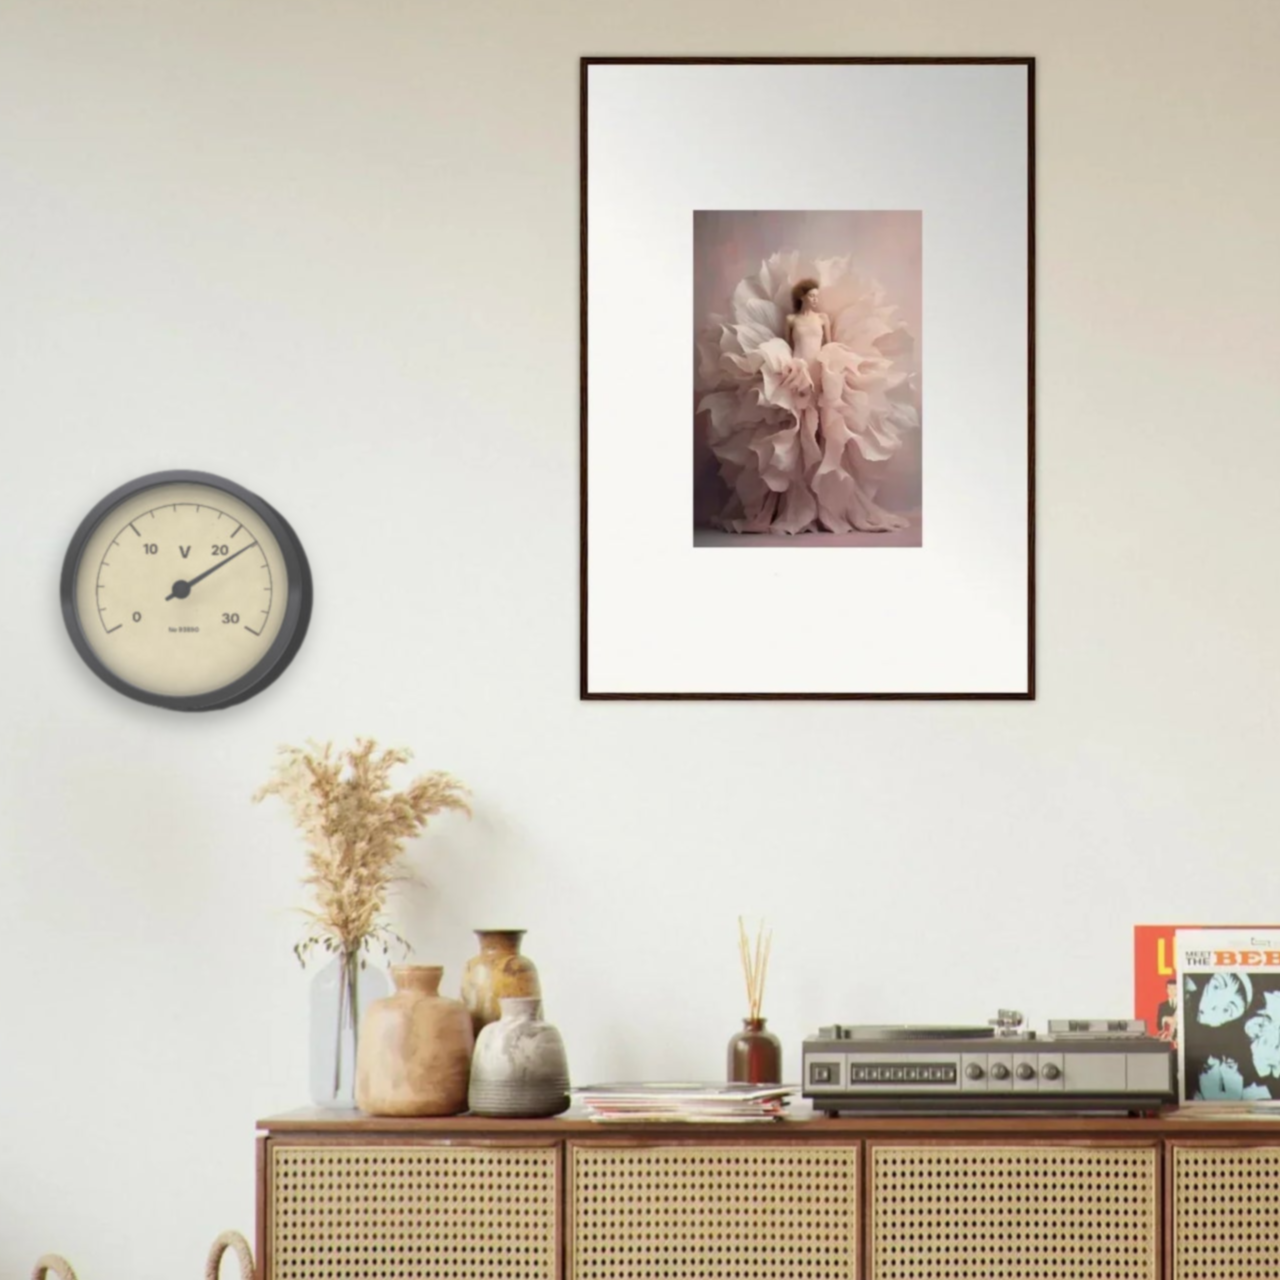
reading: 22V
